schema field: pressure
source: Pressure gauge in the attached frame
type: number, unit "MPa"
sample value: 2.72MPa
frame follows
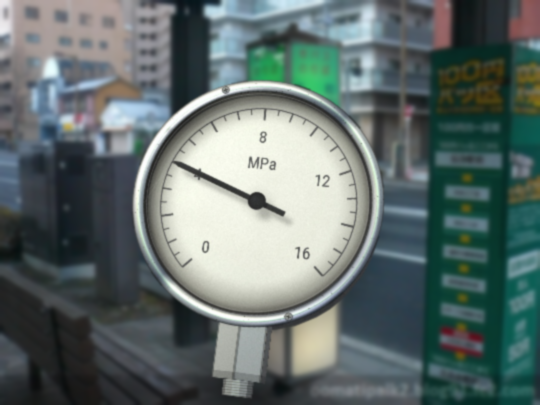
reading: 4MPa
